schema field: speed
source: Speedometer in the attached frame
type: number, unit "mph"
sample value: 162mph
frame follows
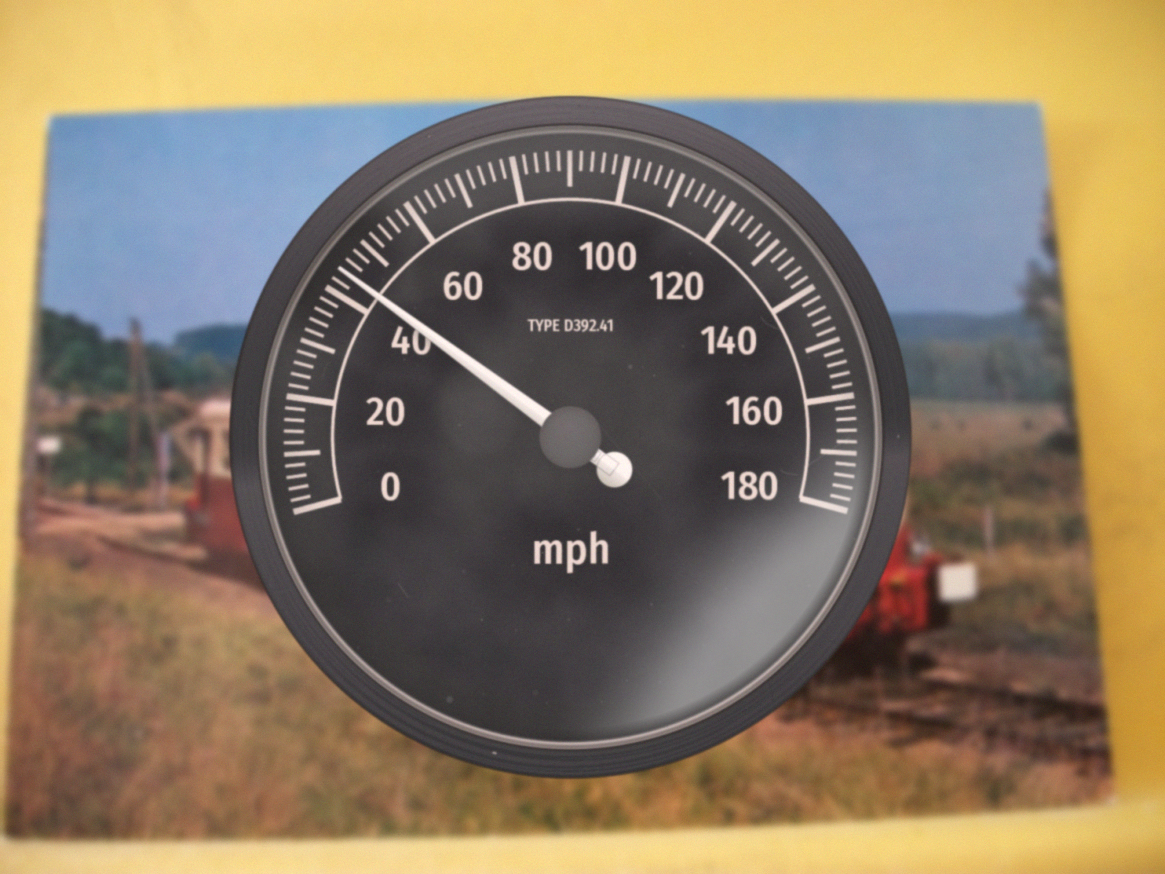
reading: 44mph
